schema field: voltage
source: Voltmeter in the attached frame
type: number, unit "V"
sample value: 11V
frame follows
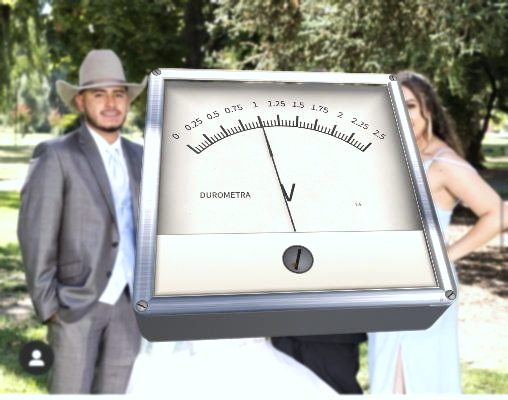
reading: 1V
